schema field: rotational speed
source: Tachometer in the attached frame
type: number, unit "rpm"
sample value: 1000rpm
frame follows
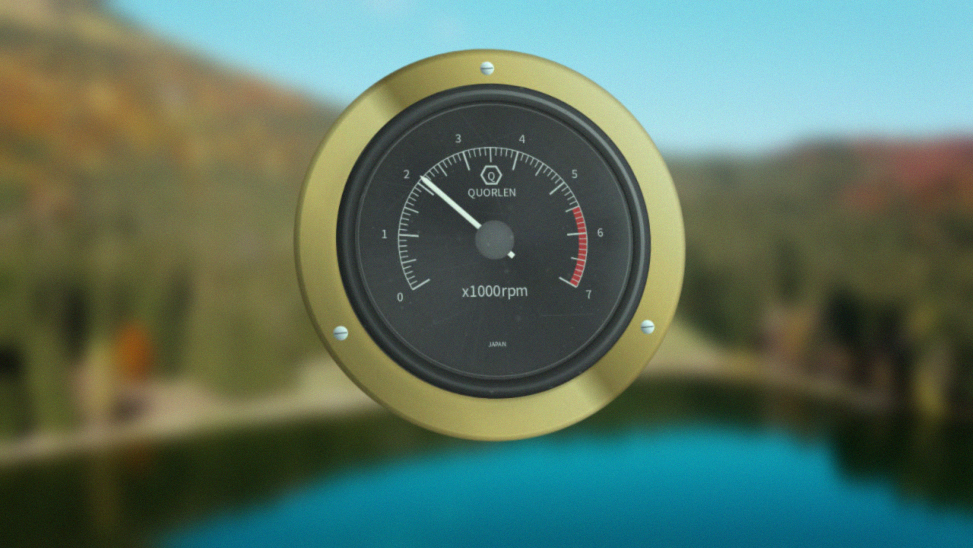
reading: 2100rpm
